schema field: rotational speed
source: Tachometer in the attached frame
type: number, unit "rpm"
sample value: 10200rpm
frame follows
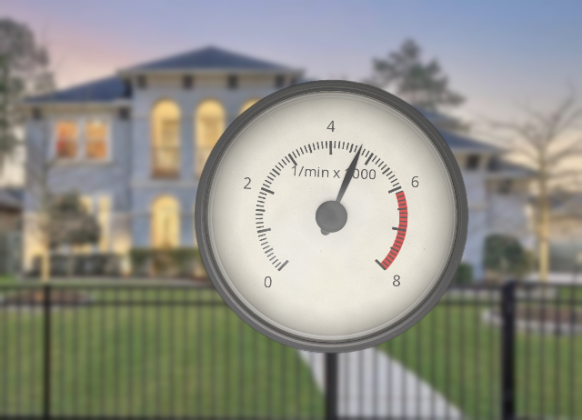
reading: 4700rpm
